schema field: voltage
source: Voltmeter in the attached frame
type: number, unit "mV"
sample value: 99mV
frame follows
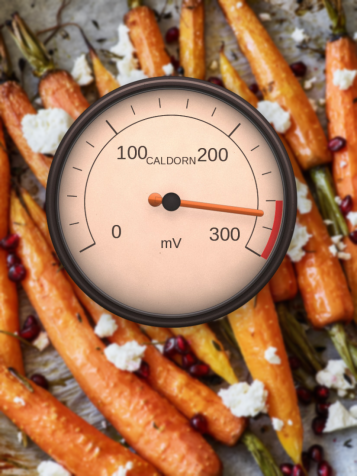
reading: 270mV
